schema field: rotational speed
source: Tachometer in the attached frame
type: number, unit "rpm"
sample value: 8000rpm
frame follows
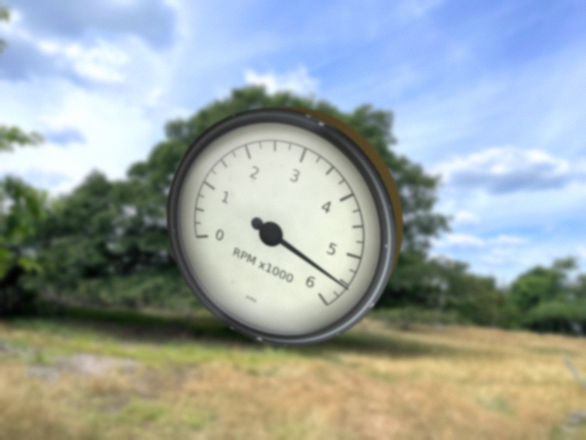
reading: 5500rpm
